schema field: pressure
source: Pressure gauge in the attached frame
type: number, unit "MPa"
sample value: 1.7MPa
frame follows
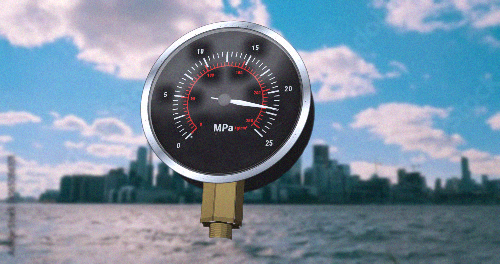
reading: 22MPa
